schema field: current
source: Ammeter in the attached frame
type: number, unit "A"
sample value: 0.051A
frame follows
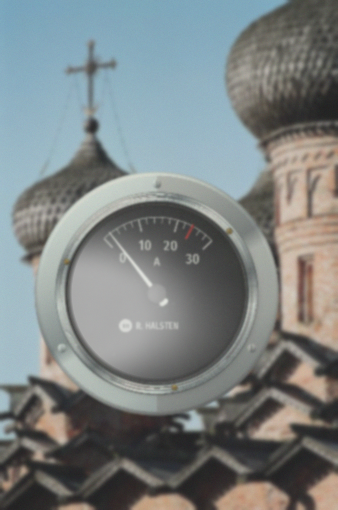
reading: 2A
